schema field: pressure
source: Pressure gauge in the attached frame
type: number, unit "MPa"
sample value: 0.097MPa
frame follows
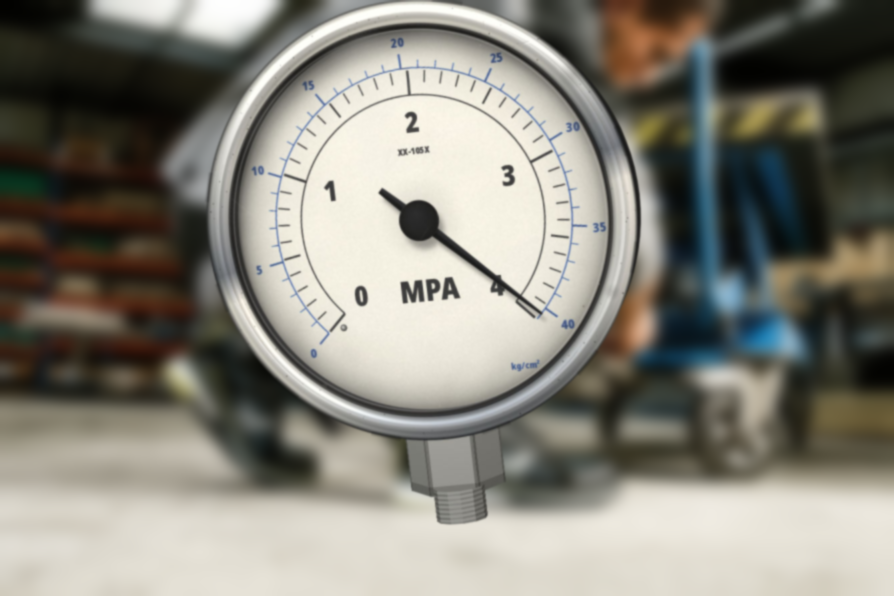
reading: 3.95MPa
